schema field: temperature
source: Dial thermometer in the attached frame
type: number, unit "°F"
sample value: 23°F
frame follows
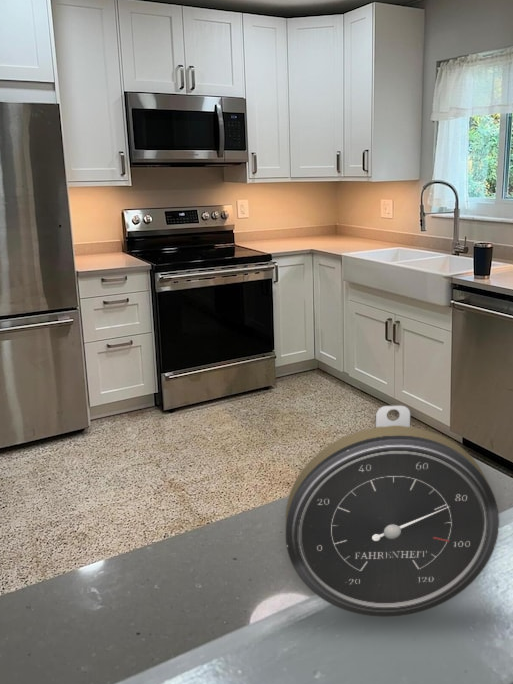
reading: 80°F
